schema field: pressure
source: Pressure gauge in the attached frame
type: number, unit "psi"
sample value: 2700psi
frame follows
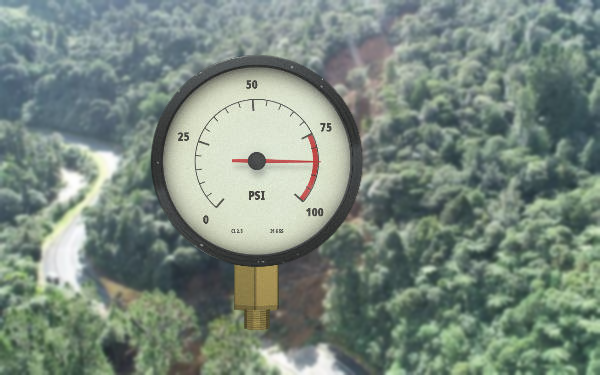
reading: 85psi
